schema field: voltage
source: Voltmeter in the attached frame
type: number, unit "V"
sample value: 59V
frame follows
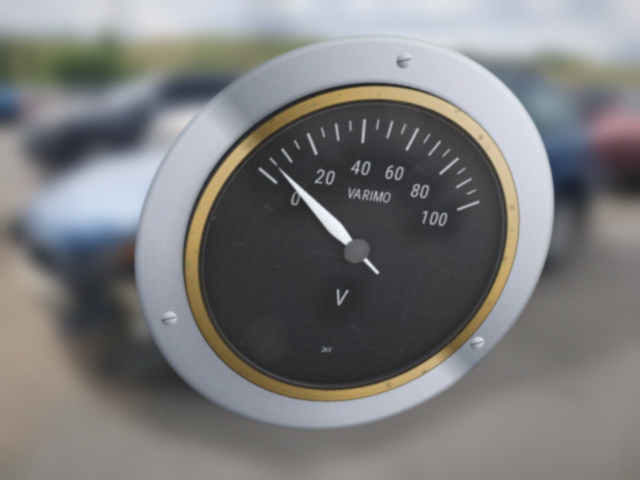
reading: 5V
